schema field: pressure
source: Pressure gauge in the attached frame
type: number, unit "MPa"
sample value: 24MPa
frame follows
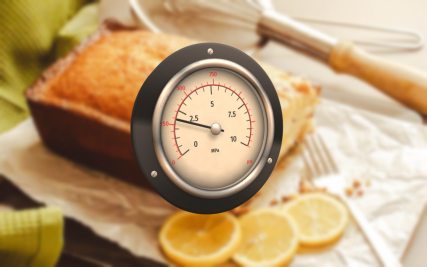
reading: 2MPa
